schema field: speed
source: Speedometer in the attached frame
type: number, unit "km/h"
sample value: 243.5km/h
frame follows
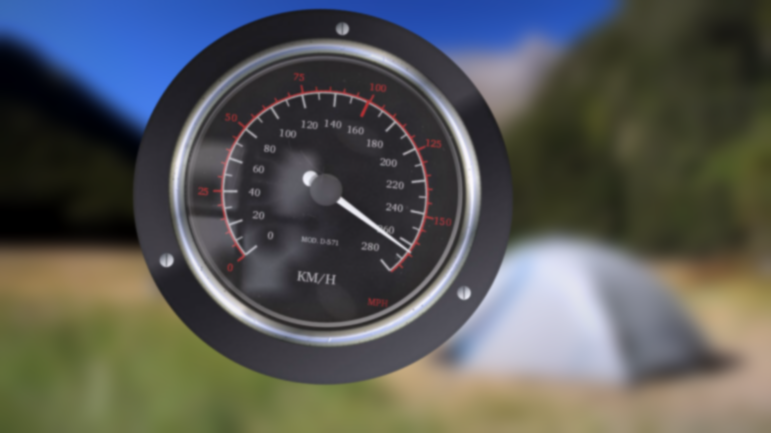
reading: 265km/h
